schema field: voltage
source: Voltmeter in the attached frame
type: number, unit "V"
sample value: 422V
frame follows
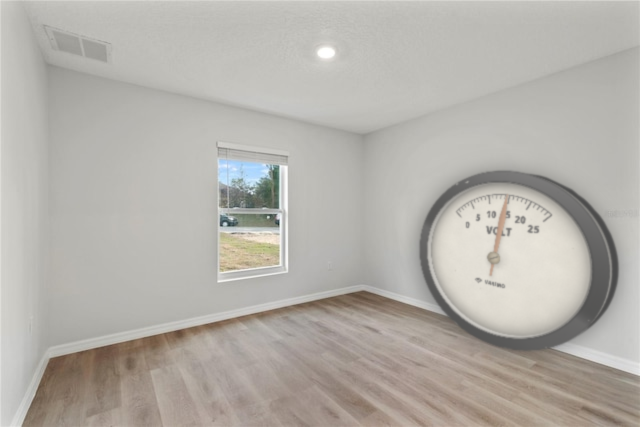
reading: 15V
